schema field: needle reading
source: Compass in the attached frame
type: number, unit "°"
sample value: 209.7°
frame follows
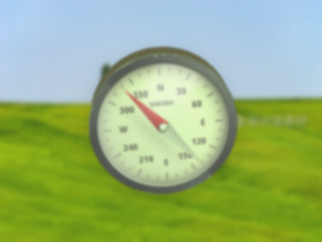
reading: 320°
